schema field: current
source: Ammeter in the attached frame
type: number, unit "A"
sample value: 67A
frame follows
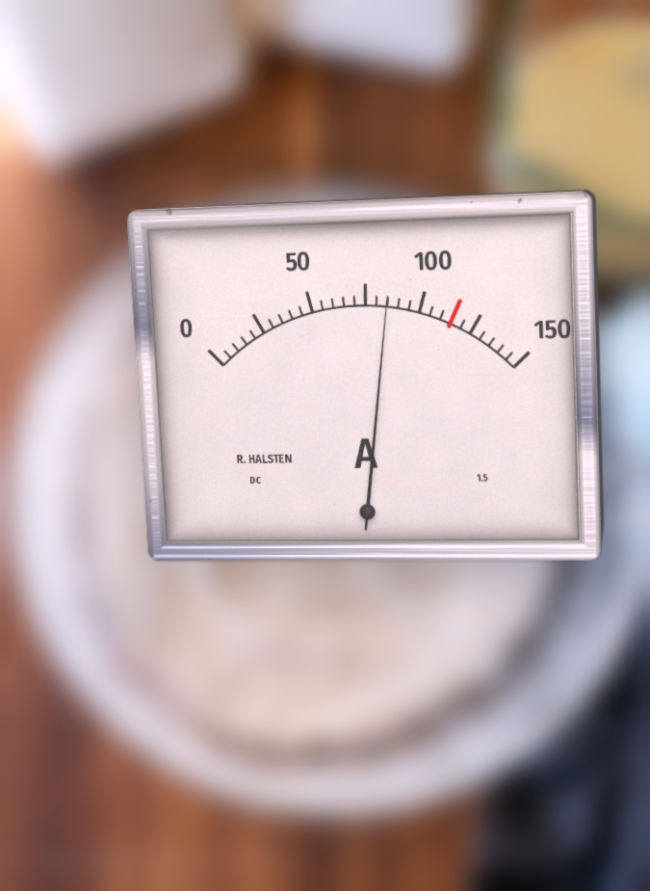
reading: 85A
